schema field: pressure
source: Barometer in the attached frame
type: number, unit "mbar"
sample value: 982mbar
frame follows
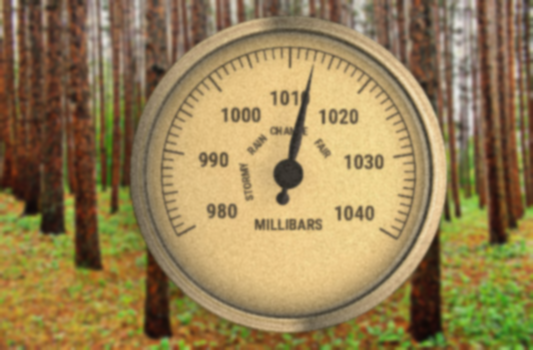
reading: 1013mbar
